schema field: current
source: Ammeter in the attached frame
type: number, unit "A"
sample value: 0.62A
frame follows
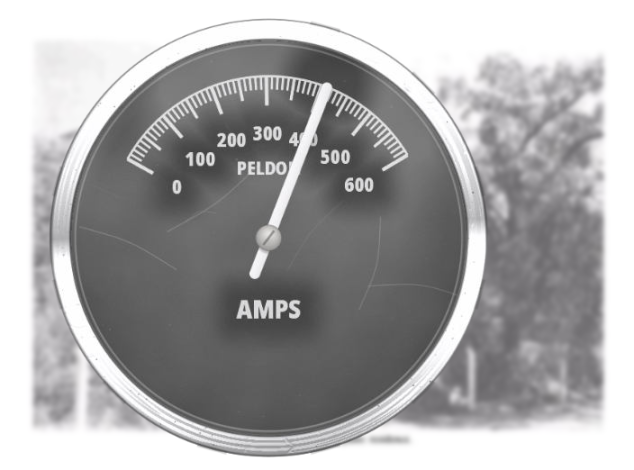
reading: 410A
